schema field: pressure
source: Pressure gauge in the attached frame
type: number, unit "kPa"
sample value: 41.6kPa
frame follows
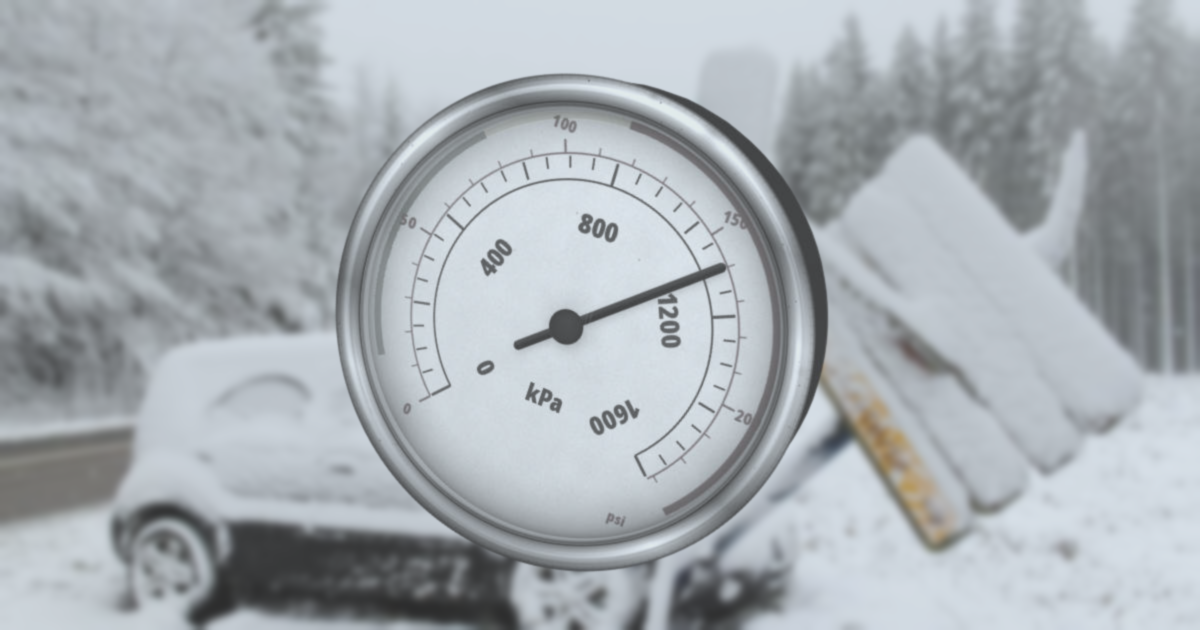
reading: 1100kPa
